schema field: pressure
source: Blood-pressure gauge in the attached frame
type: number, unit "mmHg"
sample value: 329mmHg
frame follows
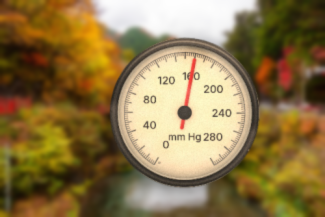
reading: 160mmHg
